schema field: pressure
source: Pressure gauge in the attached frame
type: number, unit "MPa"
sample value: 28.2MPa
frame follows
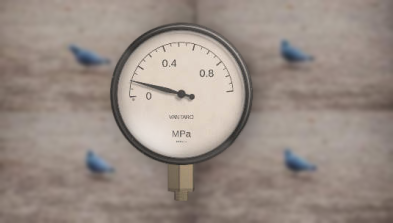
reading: 0.1MPa
